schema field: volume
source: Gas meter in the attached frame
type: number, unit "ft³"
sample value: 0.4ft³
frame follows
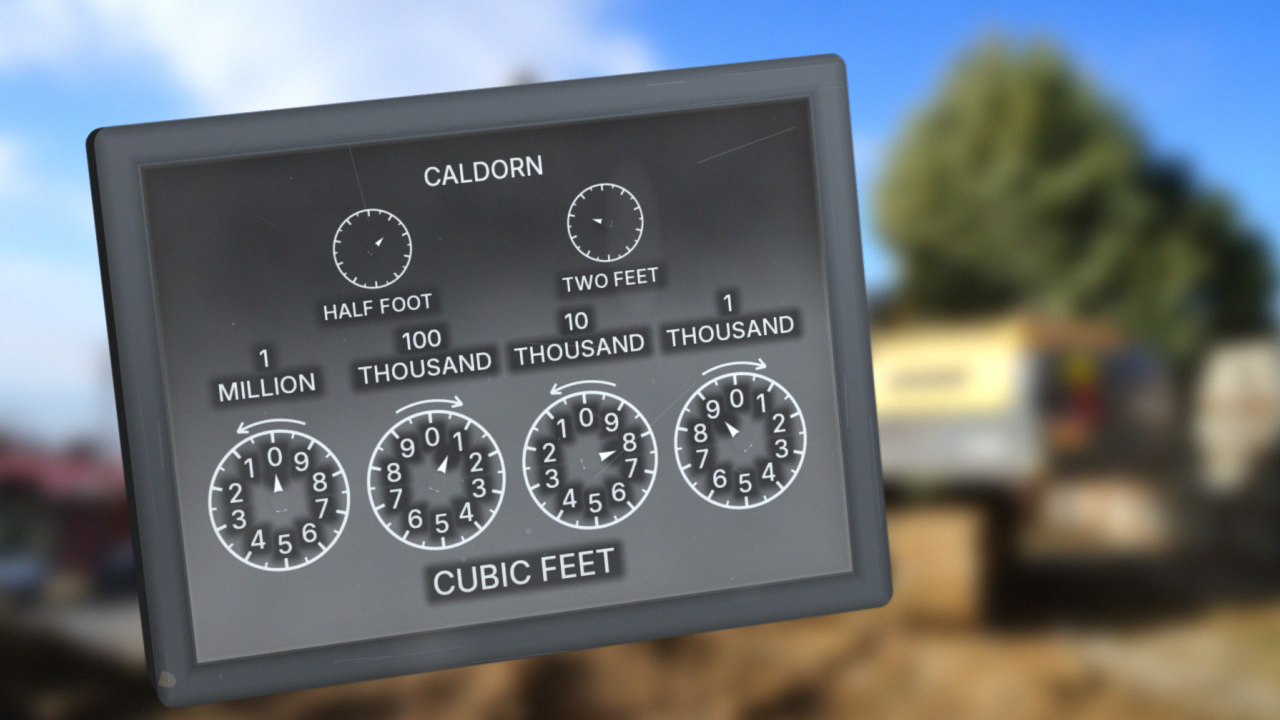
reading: 7900ft³
